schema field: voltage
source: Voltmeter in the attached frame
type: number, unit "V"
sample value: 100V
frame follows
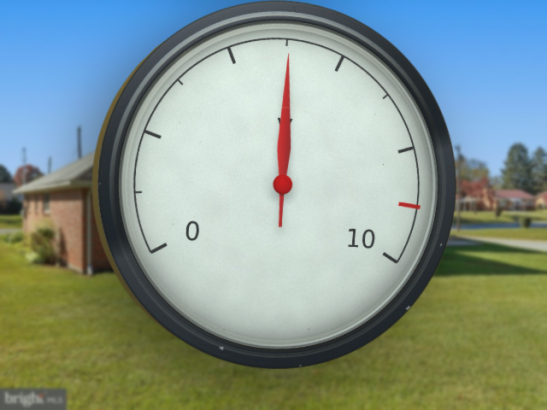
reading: 5V
